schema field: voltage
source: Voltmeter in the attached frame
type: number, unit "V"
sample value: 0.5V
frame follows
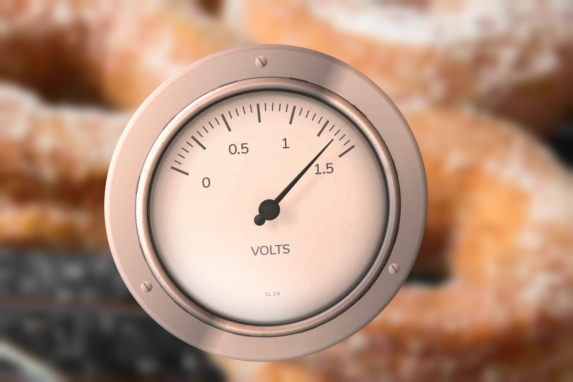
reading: 1.35V
